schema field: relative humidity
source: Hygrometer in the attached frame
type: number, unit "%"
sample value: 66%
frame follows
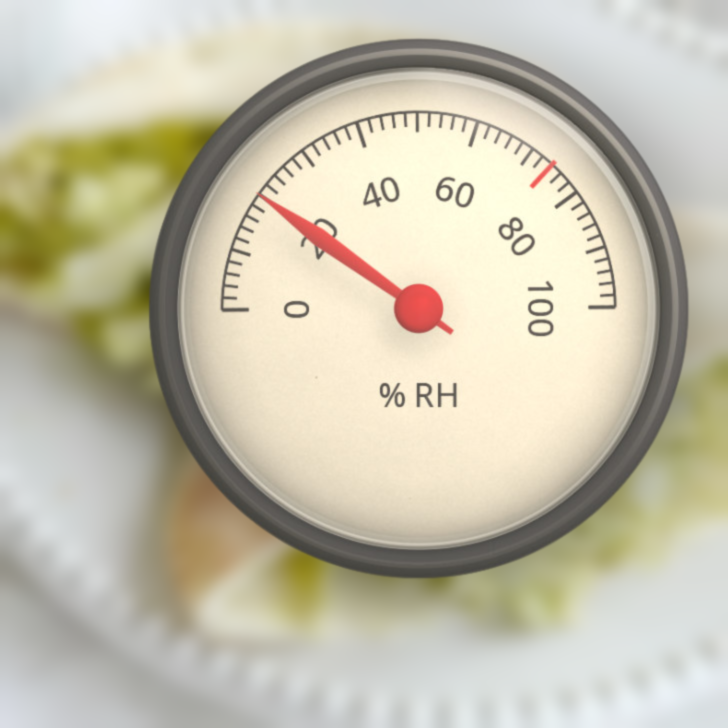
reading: 20%
